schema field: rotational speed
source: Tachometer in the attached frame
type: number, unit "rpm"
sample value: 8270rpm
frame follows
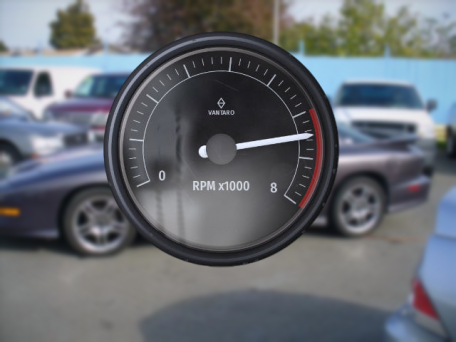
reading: 6500rpm
